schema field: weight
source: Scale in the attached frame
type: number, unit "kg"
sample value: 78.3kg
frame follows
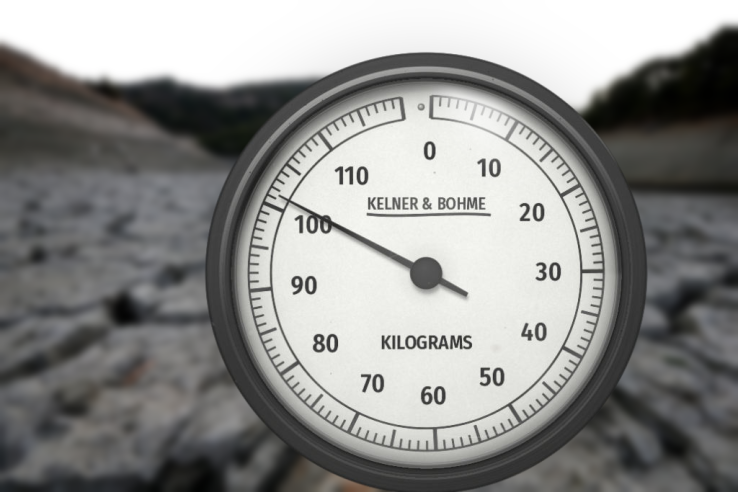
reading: 101.5kg
